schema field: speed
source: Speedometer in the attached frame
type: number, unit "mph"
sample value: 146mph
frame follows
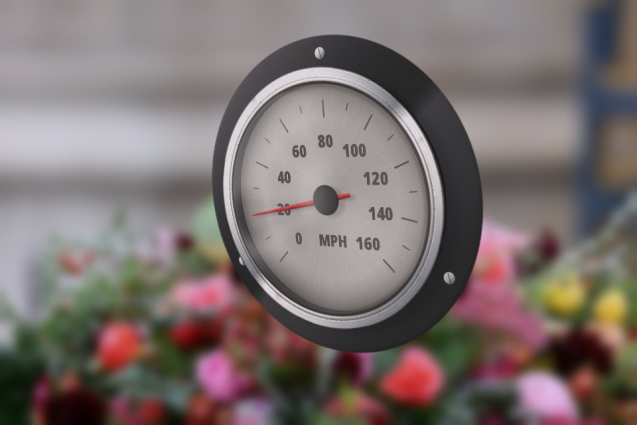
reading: 20mph
